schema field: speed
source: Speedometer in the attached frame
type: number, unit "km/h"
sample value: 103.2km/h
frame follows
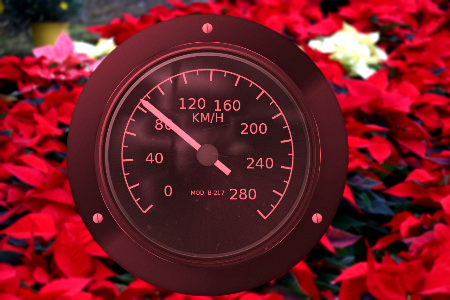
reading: 85km/h
